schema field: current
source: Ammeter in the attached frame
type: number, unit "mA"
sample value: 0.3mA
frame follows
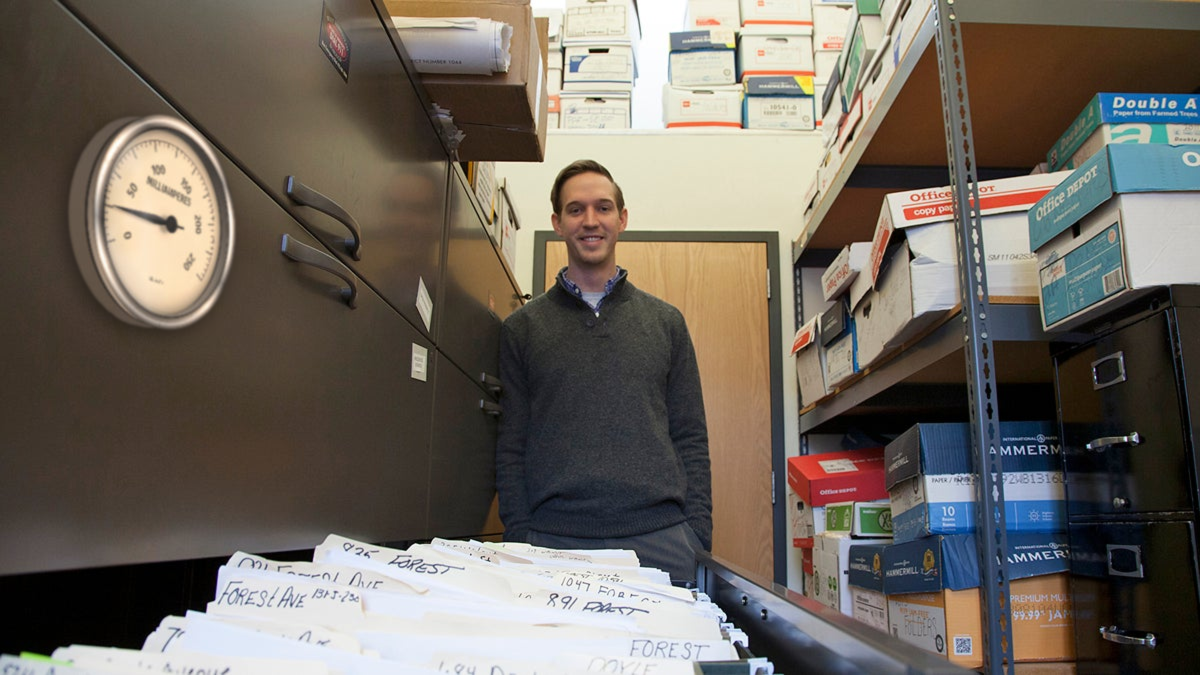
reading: 25mA
